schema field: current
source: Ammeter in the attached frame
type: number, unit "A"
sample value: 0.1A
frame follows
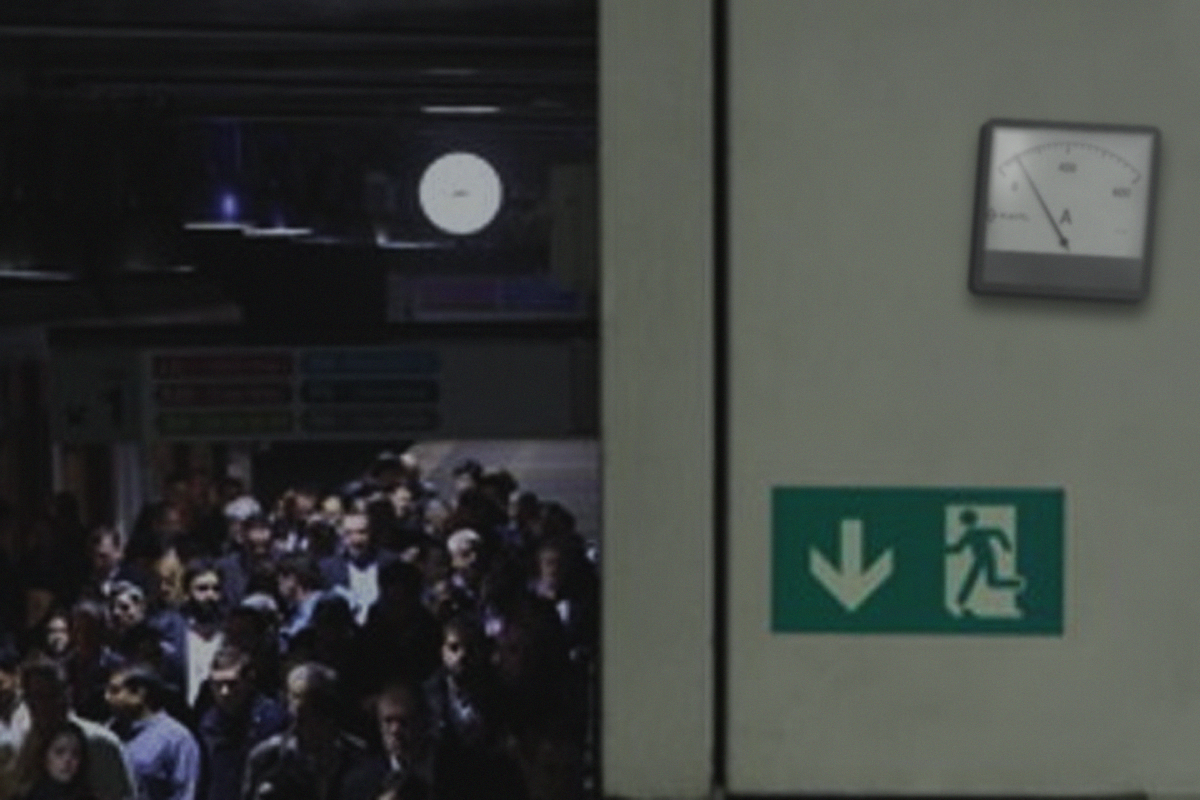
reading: 200A
